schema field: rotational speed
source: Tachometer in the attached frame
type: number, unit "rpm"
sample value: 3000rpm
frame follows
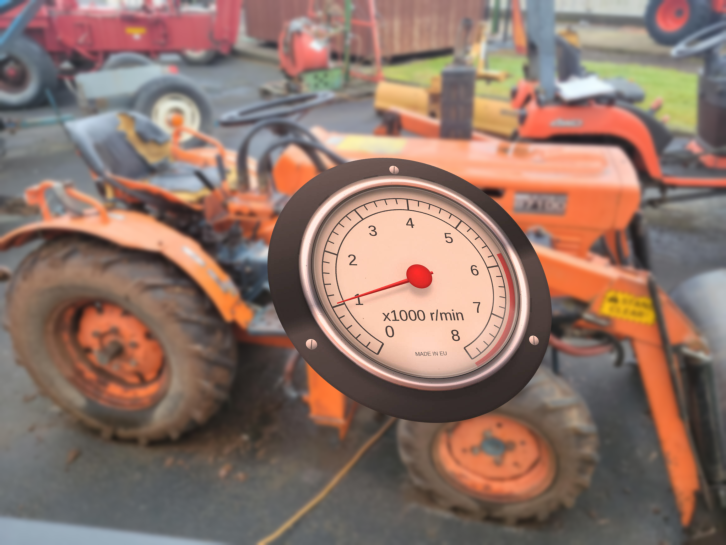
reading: 1000rpm
